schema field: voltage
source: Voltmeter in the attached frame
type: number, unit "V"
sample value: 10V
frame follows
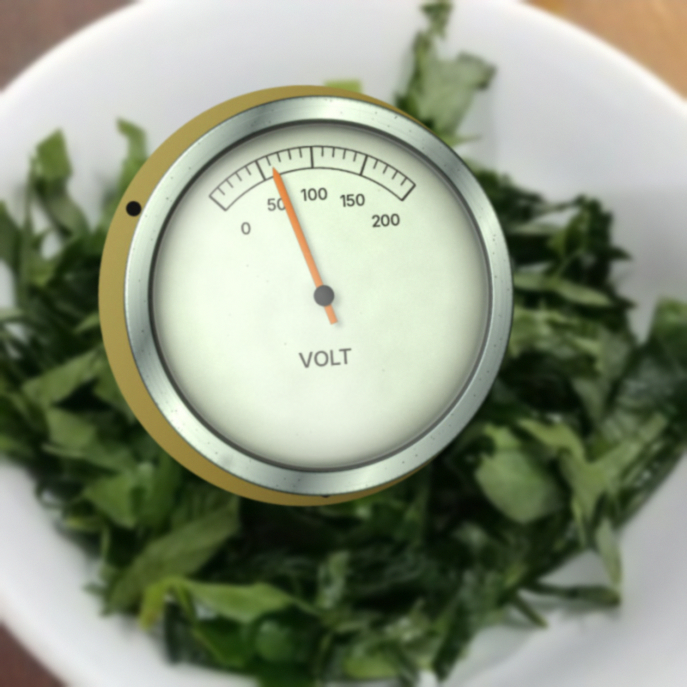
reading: 60V
